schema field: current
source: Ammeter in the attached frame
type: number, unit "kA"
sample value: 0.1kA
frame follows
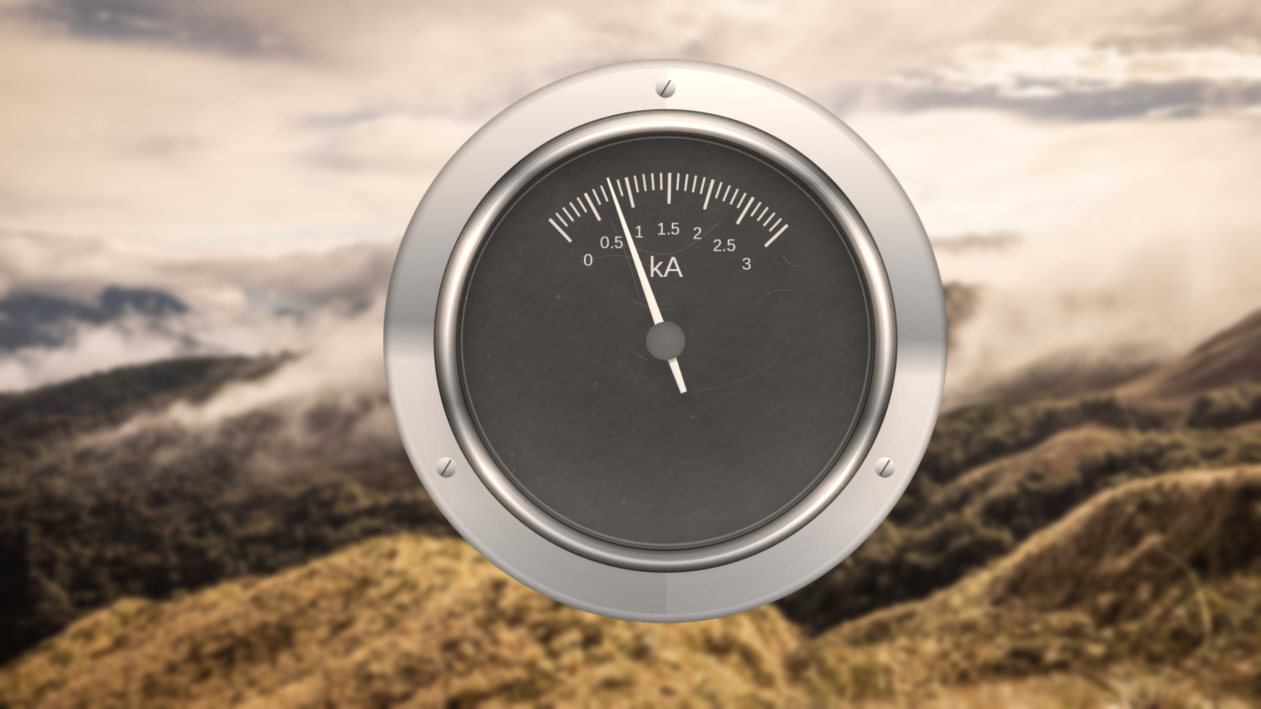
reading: 0.8kA
